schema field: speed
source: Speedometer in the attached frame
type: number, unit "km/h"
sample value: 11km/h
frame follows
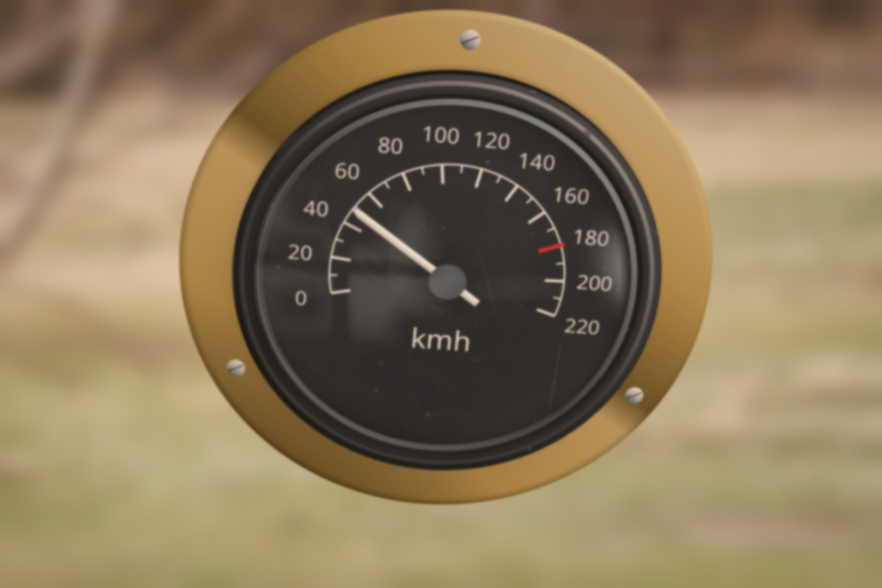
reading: 50km/h
